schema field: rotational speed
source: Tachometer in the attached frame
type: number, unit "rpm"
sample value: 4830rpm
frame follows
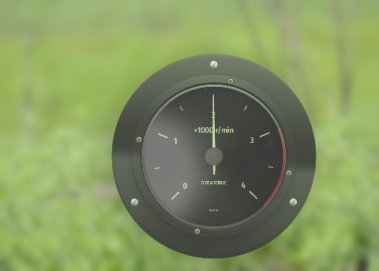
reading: 2000rpm
